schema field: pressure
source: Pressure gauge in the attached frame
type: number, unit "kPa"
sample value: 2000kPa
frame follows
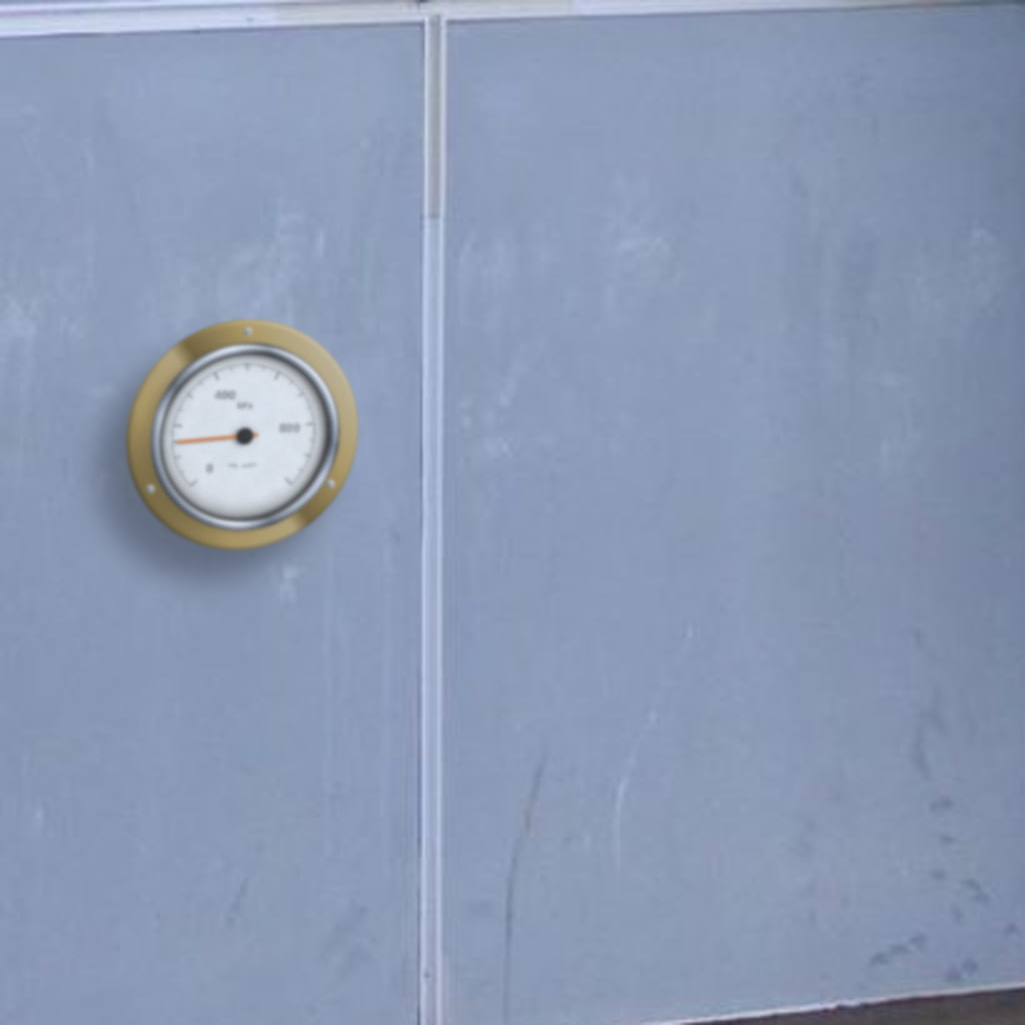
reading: 150kPa
